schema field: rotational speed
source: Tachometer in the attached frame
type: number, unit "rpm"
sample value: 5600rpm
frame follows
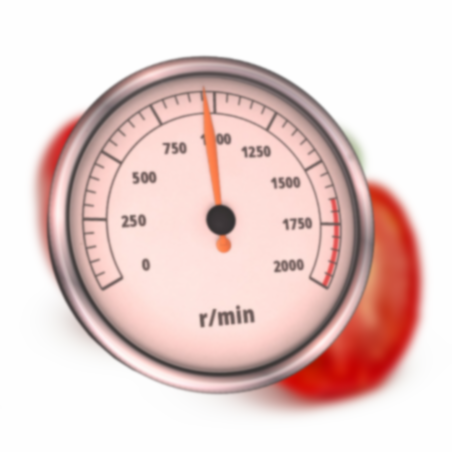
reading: 950rpm
